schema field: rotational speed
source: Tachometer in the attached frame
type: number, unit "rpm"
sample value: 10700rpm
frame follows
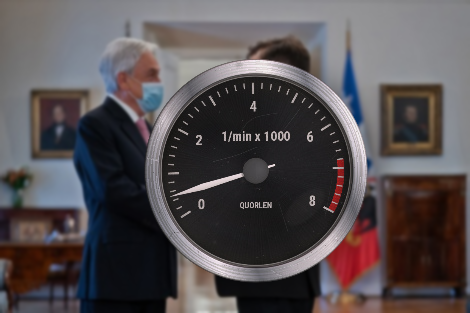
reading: 500rpm
